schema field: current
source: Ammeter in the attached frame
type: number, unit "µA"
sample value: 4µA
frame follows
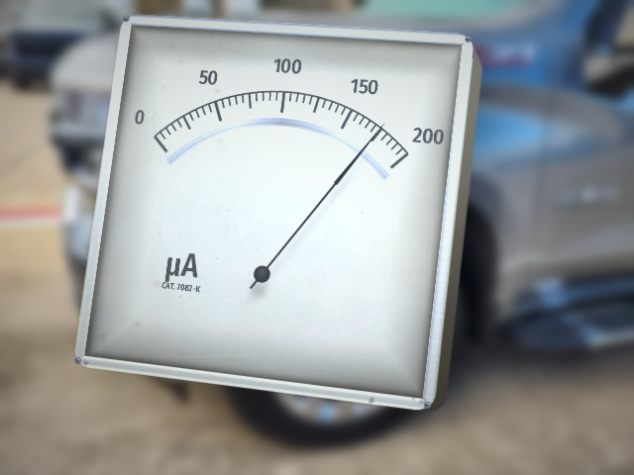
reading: 175µA
